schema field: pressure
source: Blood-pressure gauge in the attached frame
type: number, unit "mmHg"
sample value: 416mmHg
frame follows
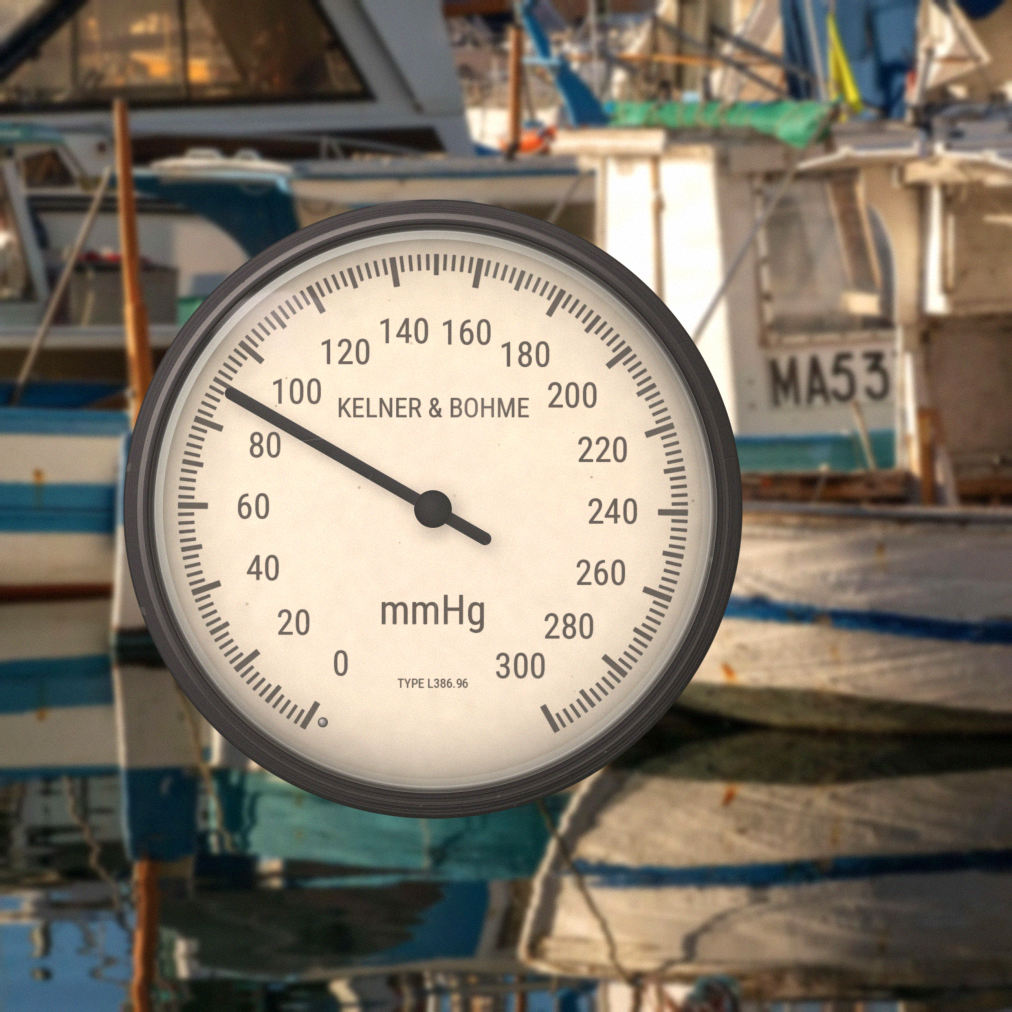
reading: 89mmHg
